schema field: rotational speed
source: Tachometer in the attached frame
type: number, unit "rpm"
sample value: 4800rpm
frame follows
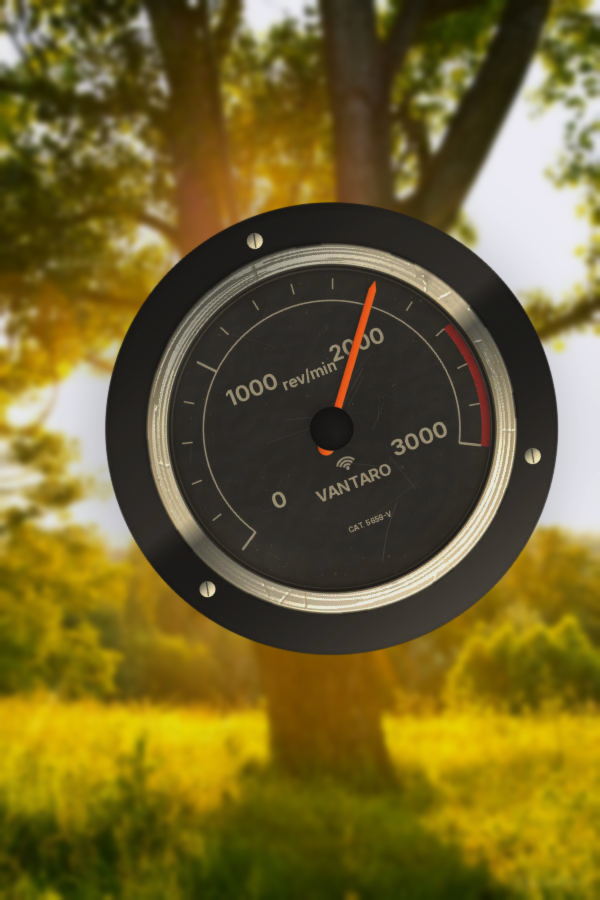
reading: 2000rpm
